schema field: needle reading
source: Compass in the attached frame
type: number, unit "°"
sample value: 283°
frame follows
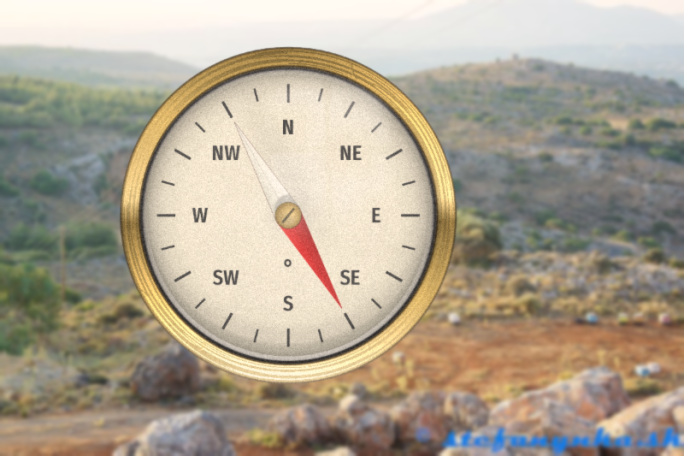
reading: 150°
